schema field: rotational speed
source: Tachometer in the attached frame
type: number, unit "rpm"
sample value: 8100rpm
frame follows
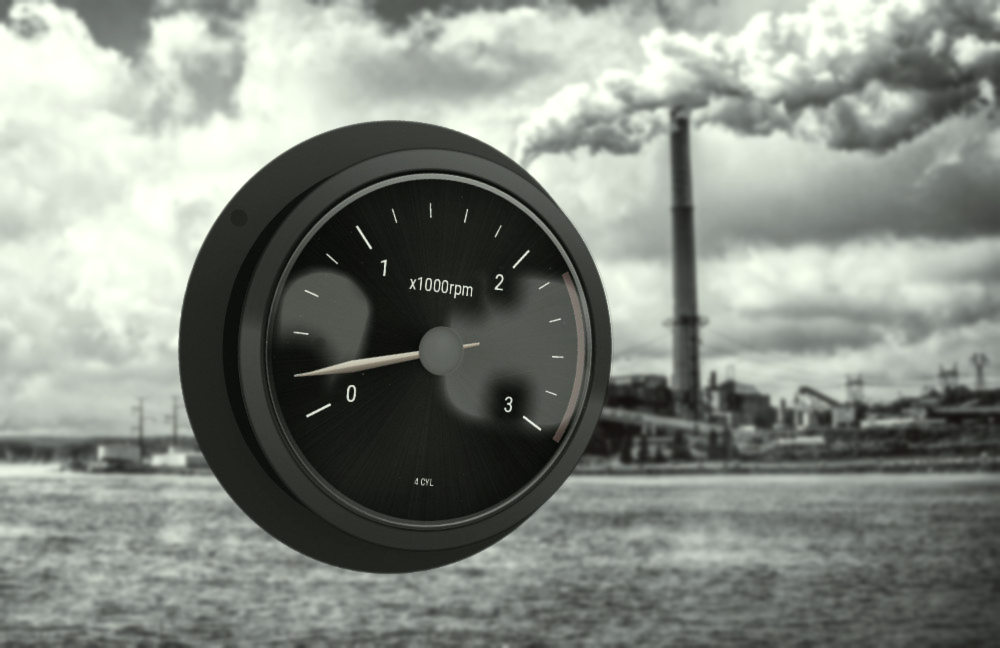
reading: 200rpm
